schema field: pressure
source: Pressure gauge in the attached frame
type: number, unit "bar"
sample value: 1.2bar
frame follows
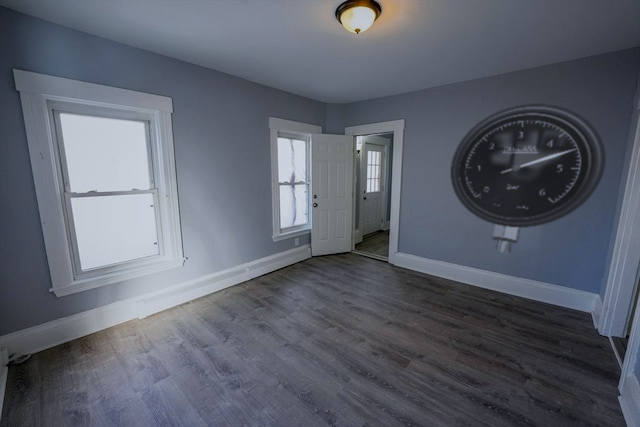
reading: 4.5bar
